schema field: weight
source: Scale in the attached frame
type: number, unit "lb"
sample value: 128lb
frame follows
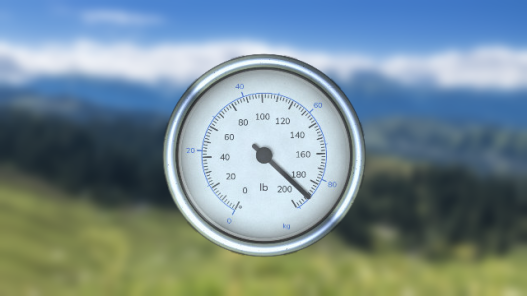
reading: 190lb
